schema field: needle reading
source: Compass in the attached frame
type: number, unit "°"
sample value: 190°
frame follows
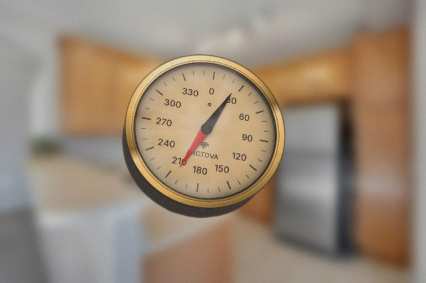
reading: 205°
